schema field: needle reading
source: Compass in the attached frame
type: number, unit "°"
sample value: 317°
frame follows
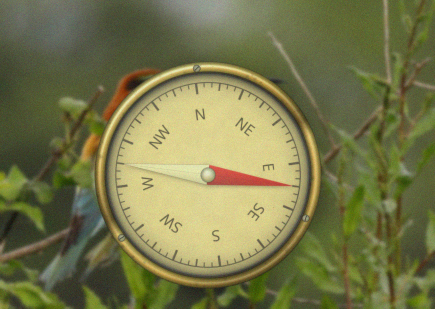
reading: 105°
